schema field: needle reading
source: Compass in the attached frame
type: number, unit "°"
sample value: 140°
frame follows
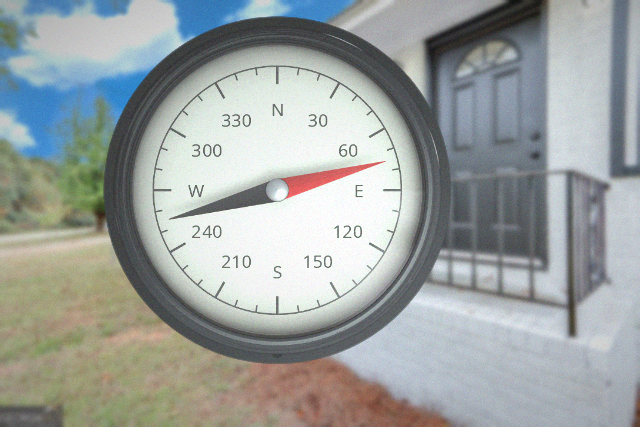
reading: 75°
